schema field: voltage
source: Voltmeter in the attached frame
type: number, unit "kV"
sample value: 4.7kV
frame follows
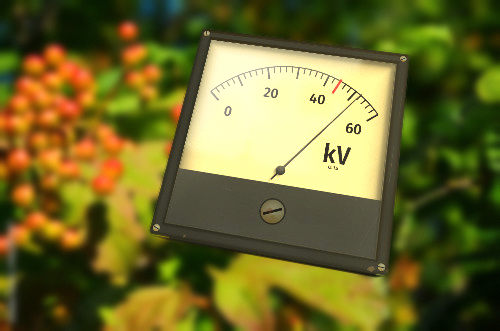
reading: 52kV
